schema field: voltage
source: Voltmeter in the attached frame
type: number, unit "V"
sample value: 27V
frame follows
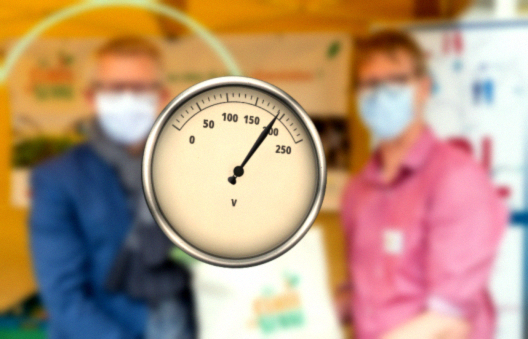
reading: 190V
